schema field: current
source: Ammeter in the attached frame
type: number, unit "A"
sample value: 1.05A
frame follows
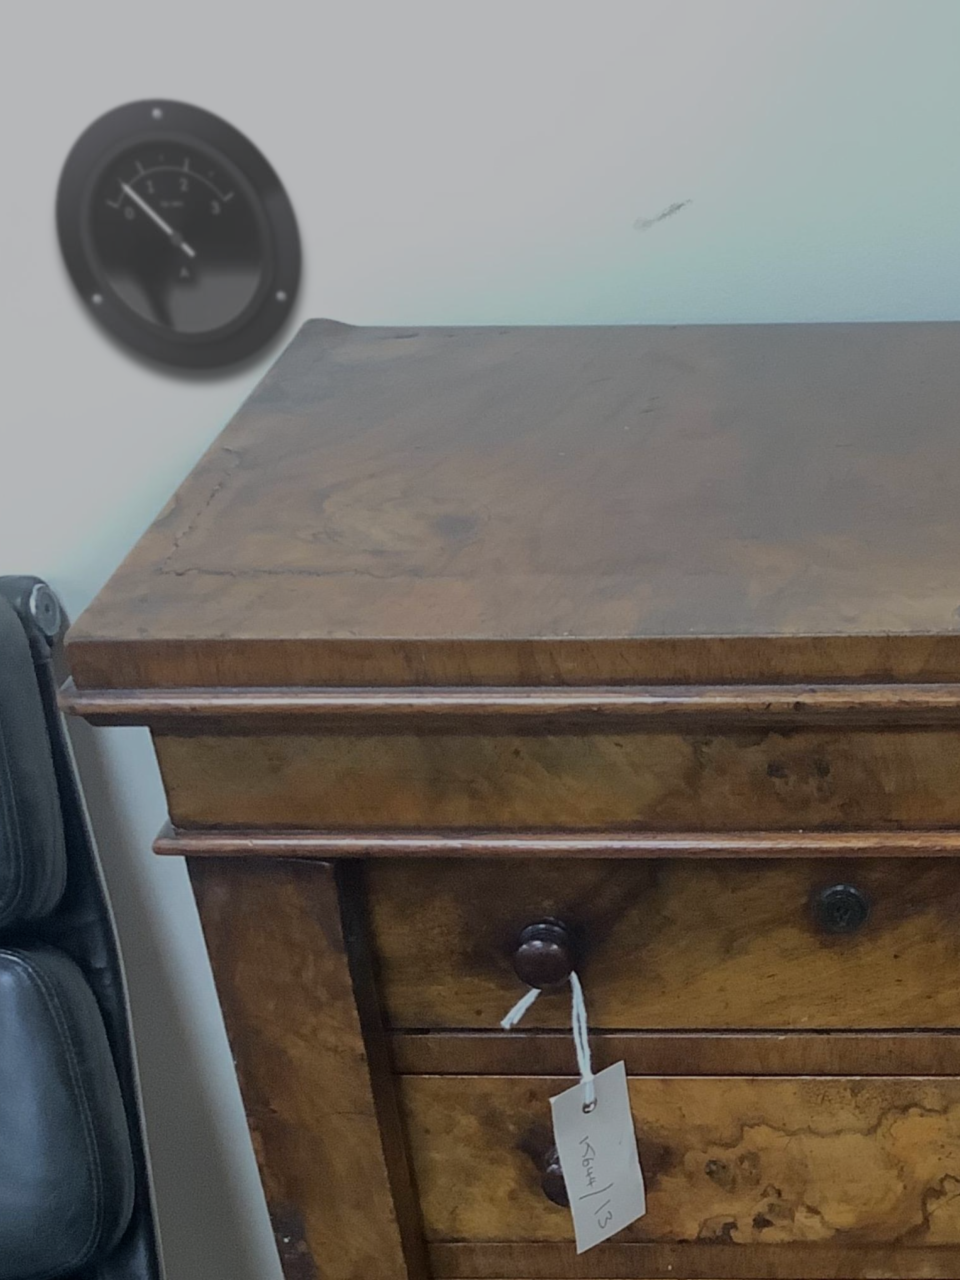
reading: 0.5A
